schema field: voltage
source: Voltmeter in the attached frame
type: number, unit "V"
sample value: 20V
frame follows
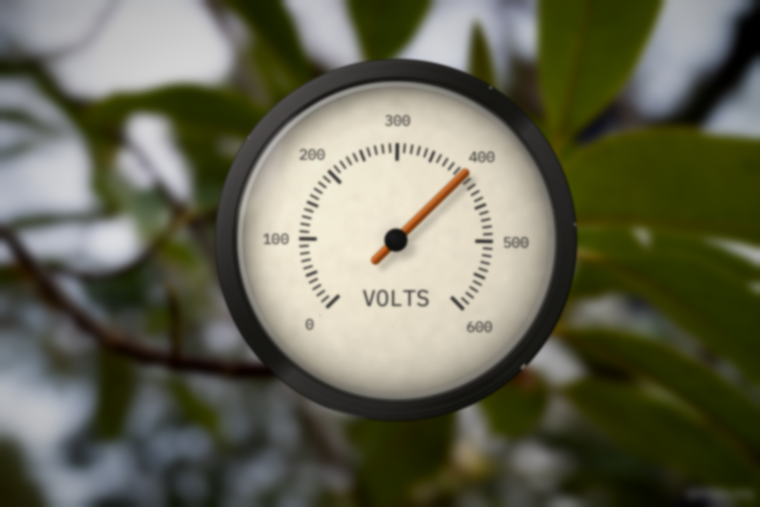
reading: 400V
